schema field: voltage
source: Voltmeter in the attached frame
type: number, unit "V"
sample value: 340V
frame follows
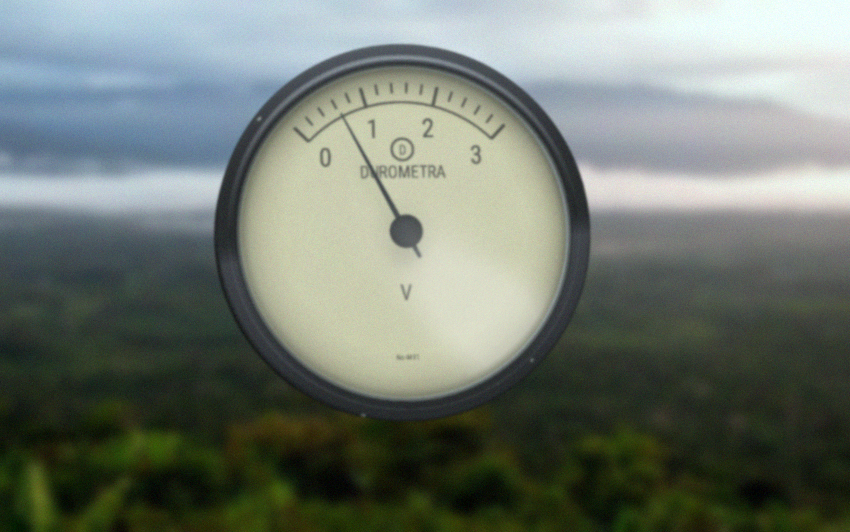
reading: 0.6V
